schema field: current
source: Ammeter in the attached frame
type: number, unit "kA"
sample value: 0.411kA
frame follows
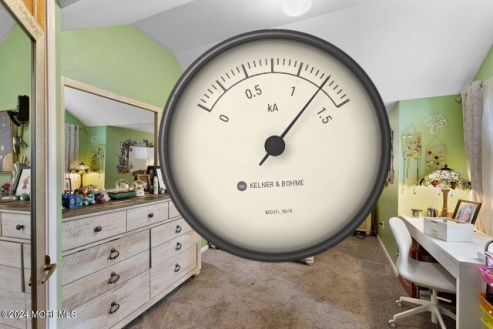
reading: 1.25kA
